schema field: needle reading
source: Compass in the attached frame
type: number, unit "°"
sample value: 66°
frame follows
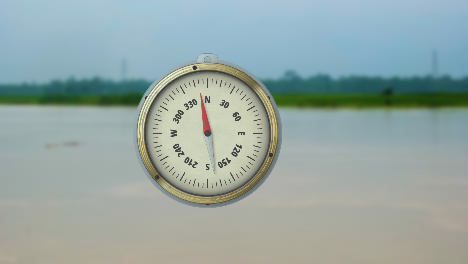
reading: 350°
